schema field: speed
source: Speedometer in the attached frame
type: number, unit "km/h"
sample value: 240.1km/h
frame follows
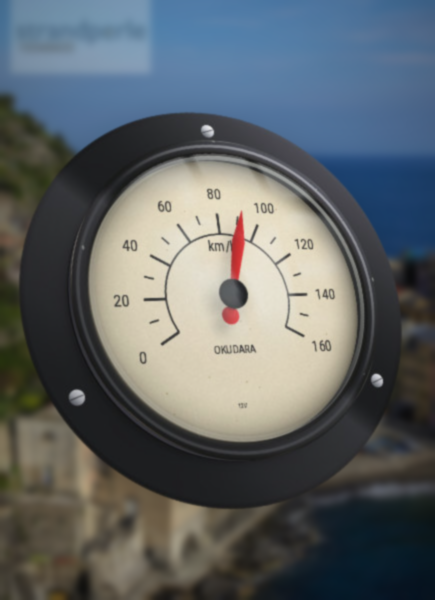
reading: 90km/h
